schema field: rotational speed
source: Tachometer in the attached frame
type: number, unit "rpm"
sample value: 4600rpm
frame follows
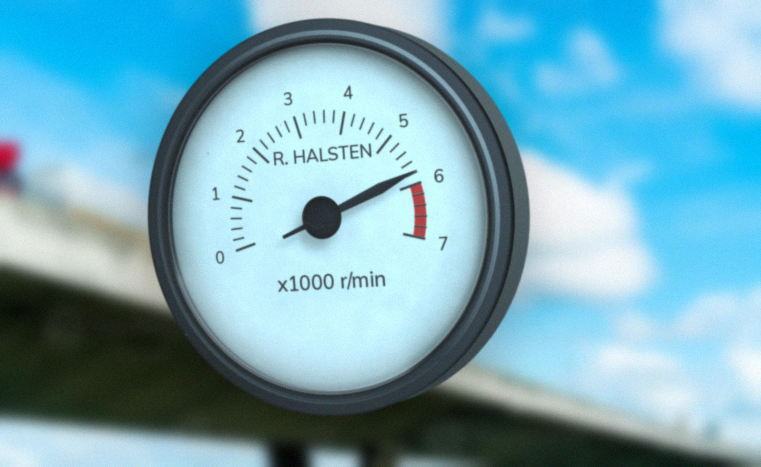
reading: 5800rpm
